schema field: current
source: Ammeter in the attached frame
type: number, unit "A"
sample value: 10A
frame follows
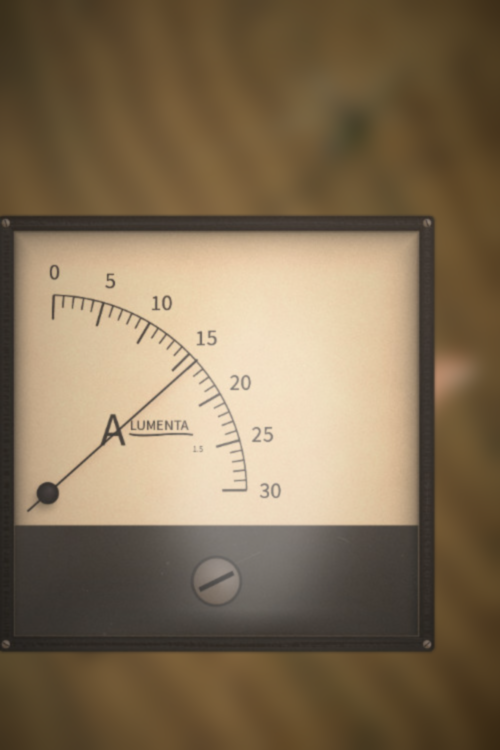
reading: 16A
